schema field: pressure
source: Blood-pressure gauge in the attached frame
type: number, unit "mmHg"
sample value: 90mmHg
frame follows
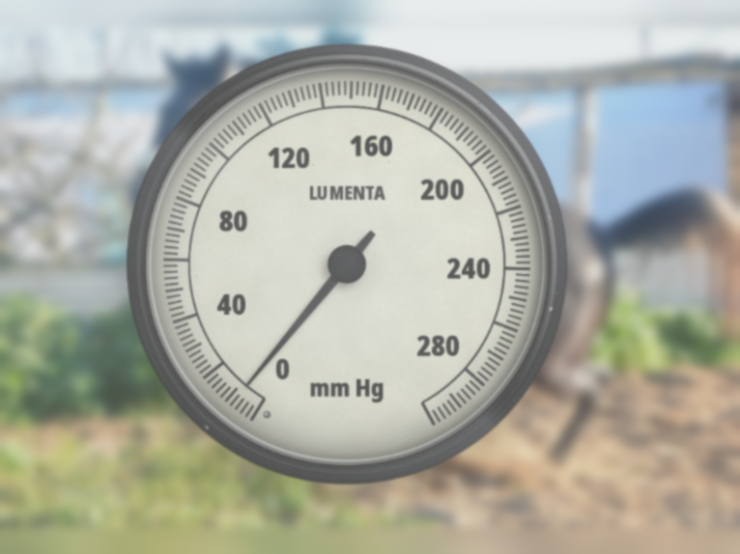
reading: 8mmHg
